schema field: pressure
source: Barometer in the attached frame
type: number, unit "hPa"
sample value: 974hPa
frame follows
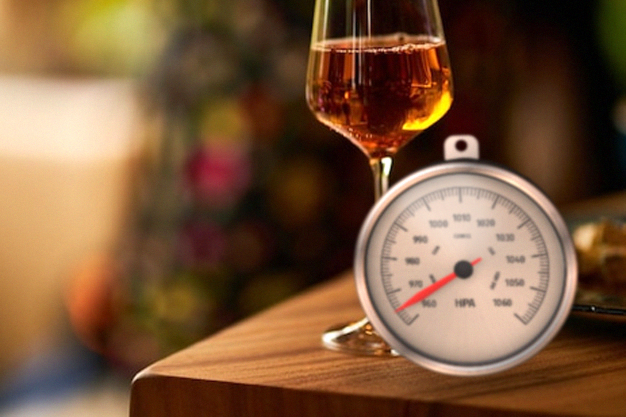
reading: 965hPa
